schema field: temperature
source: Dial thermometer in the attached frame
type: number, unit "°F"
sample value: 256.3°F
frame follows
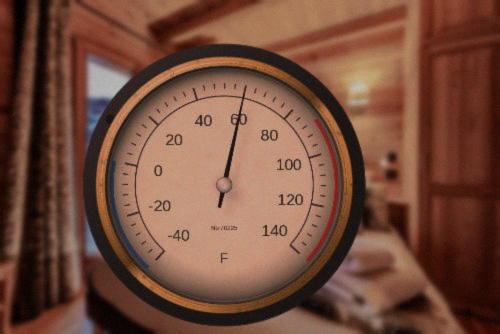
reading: 60°F
